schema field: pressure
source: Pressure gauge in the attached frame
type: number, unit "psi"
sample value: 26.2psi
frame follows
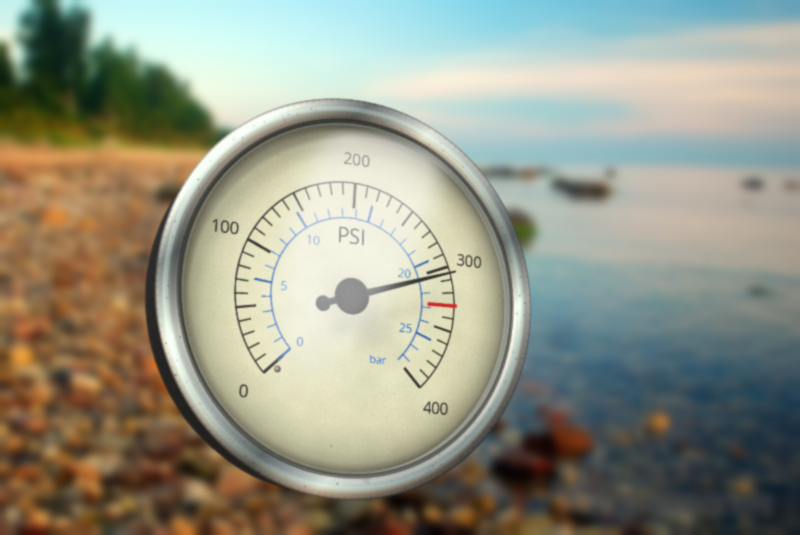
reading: 305psi
